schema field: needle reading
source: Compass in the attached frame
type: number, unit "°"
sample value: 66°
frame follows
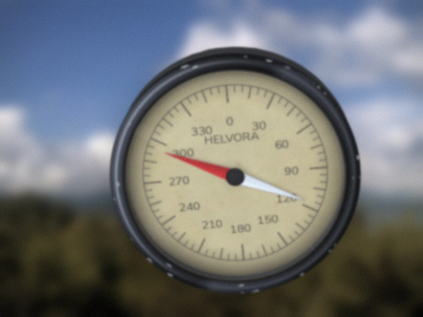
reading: 295°
